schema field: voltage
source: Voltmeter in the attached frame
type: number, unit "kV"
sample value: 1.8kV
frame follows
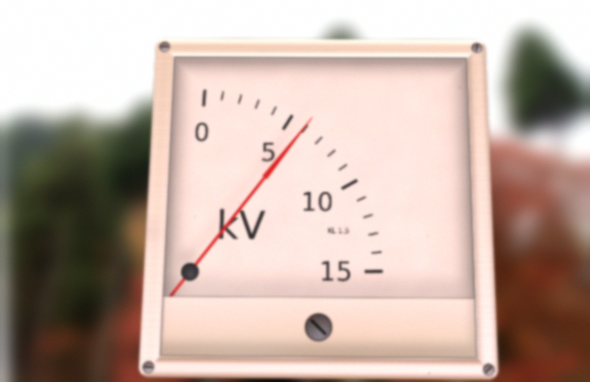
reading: 6kV
